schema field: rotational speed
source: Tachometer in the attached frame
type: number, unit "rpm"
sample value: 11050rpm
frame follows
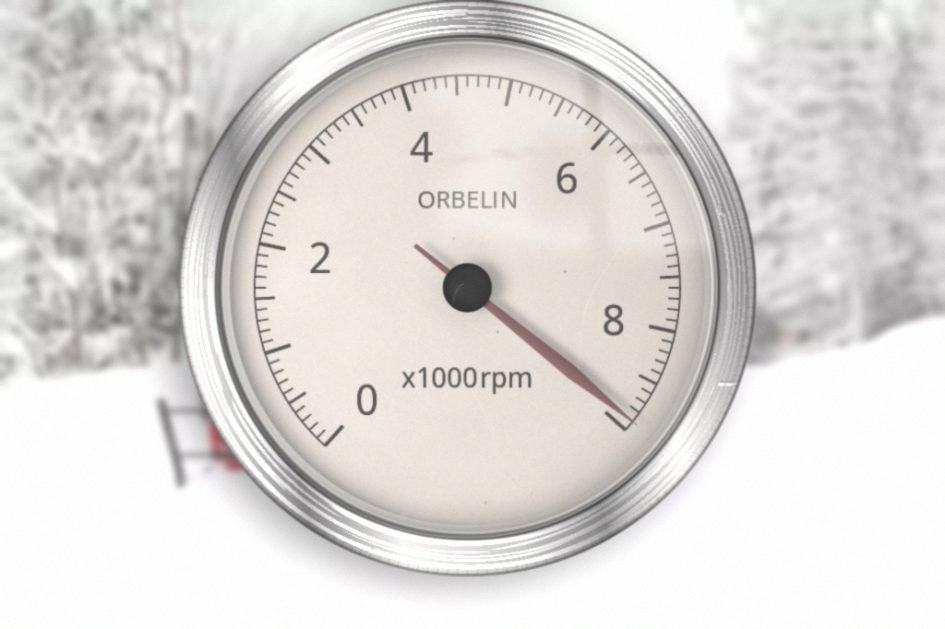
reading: 8900rpm
